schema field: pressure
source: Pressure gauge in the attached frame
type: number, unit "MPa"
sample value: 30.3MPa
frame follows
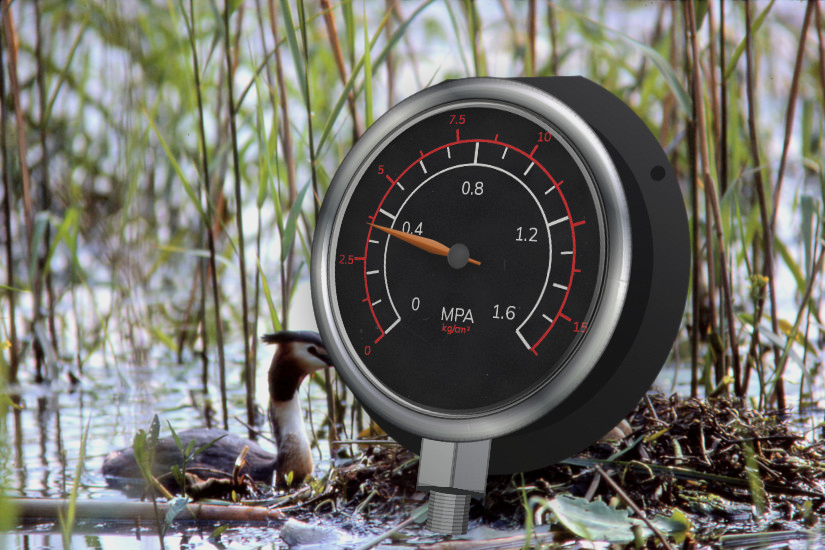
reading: 0.35MPa
